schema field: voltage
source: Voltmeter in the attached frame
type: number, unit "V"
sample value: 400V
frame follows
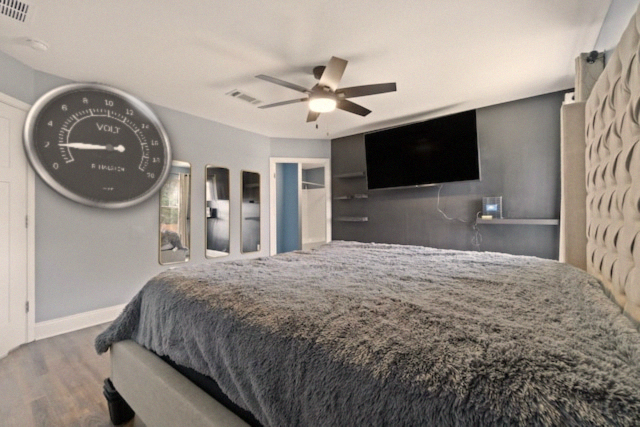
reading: 2V
